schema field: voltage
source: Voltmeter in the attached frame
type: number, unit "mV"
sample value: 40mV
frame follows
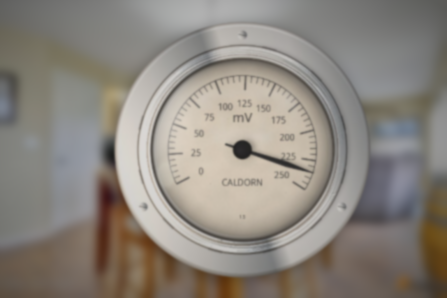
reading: 235mV
